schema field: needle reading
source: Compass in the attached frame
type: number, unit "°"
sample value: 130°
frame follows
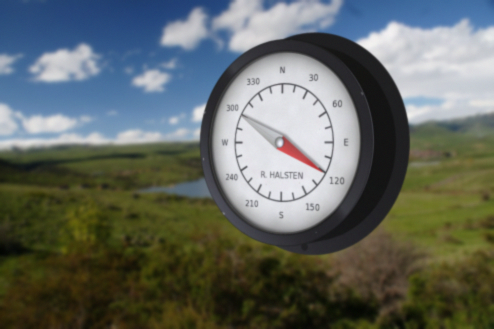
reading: 120°
